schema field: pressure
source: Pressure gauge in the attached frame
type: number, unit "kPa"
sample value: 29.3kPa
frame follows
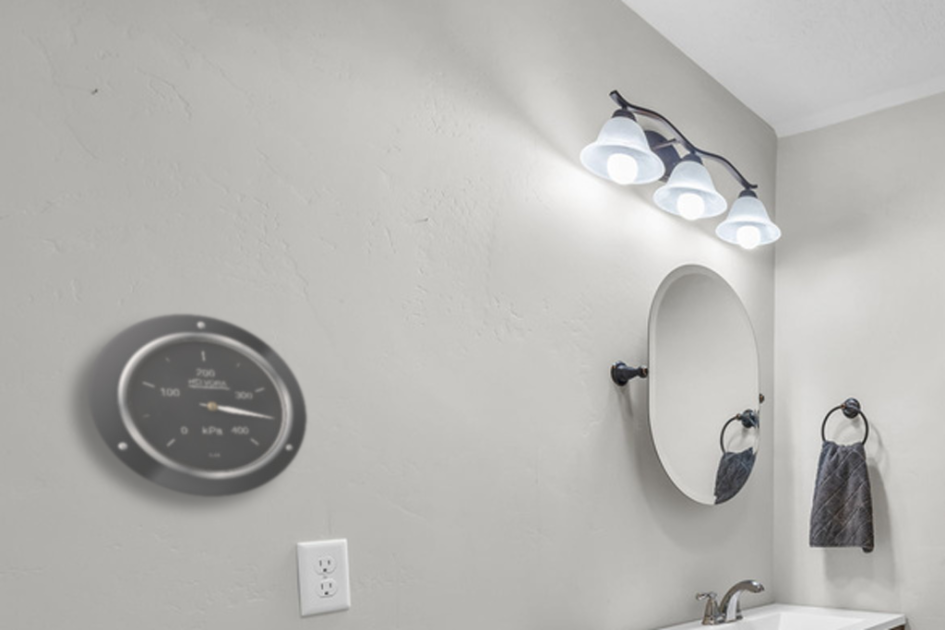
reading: 350kPa
